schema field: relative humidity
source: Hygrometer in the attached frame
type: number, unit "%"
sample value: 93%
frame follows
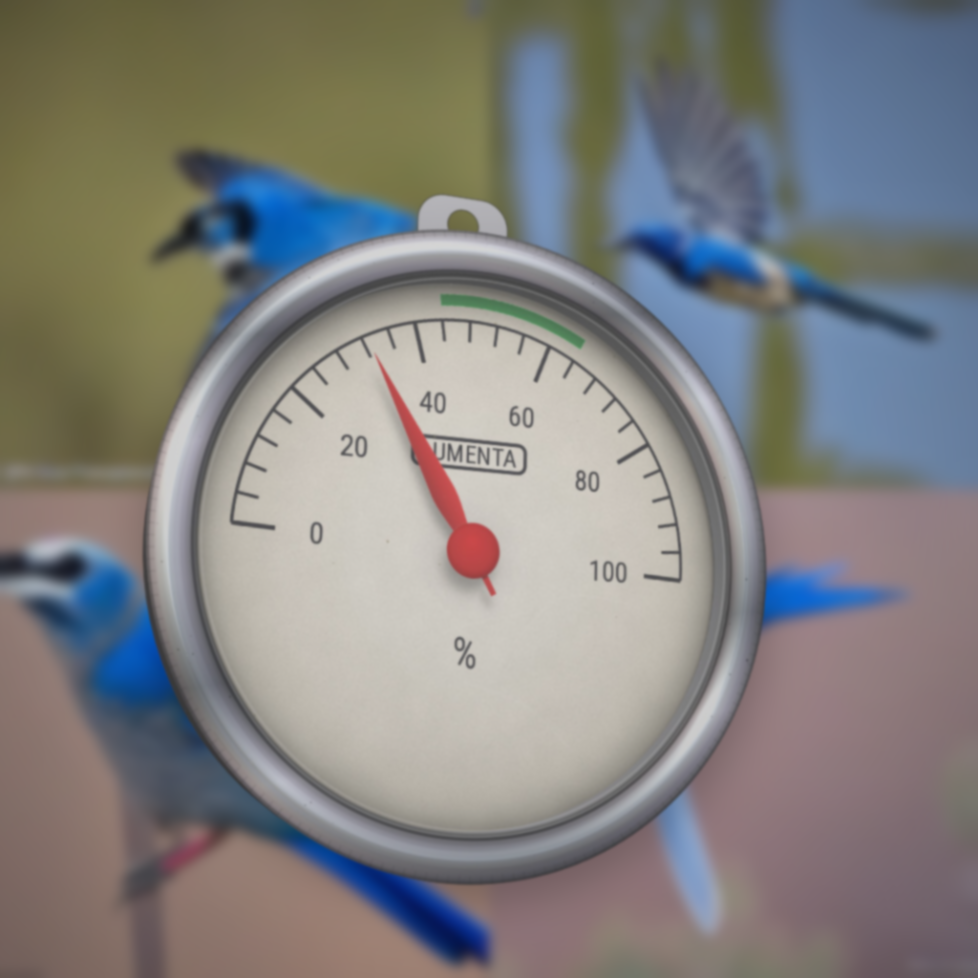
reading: 32%
